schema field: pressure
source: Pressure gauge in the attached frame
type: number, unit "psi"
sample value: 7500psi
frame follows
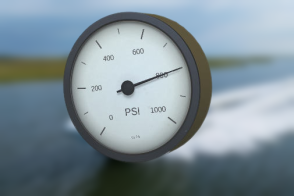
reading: 800psi
